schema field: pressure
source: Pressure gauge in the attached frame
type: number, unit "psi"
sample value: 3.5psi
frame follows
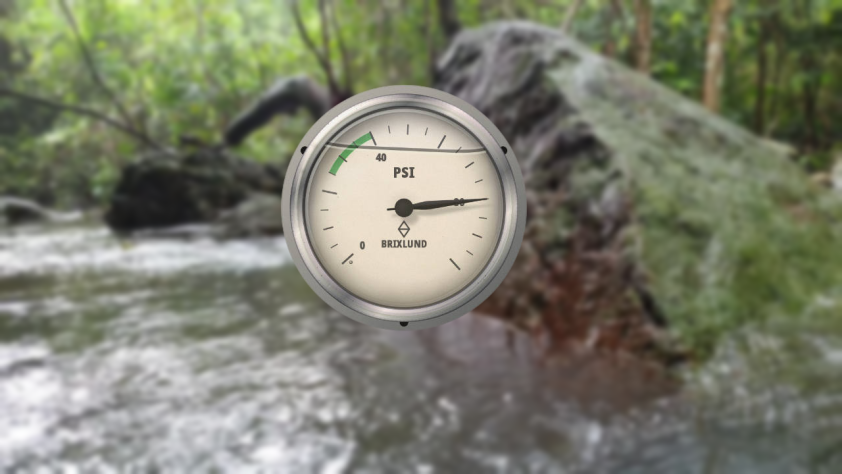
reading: 80psi
